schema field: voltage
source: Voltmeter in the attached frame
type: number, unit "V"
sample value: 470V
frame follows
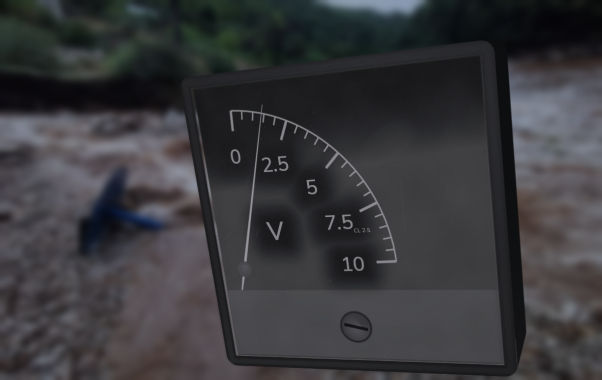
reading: 1.5V
